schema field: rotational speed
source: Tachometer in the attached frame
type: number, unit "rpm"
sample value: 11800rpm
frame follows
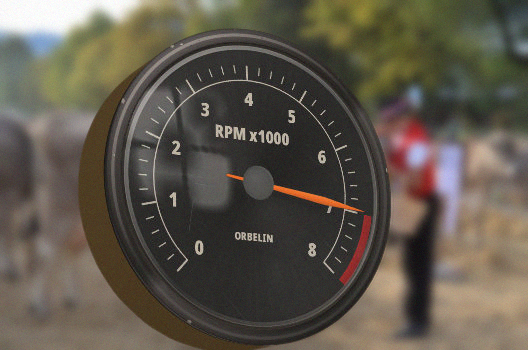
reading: 7000rpm
